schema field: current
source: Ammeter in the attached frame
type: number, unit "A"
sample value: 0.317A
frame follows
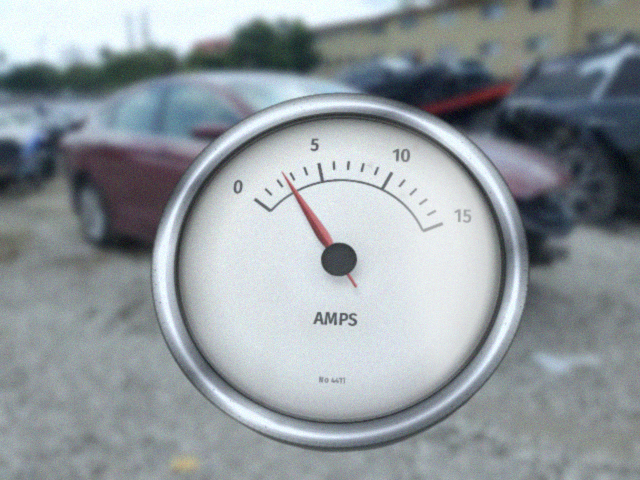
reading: 2.5A
